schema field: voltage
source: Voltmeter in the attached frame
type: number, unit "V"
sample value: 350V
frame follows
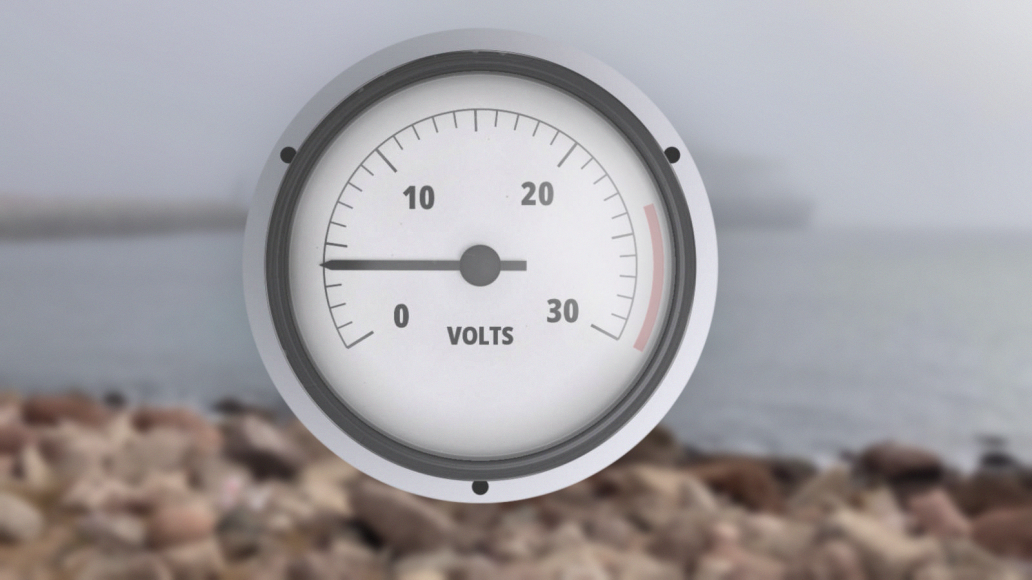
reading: 4V
